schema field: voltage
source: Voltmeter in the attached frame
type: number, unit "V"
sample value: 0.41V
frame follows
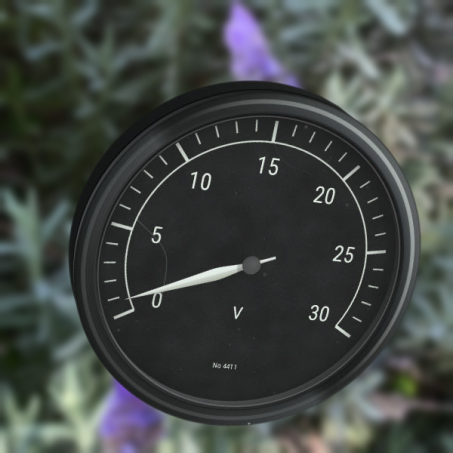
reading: 1V
